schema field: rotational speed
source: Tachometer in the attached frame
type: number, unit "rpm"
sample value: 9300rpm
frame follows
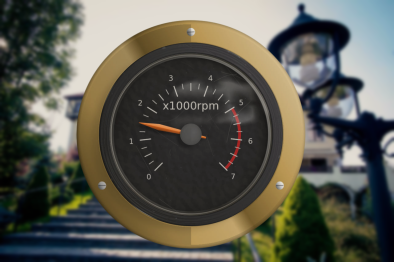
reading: 1500rpm
